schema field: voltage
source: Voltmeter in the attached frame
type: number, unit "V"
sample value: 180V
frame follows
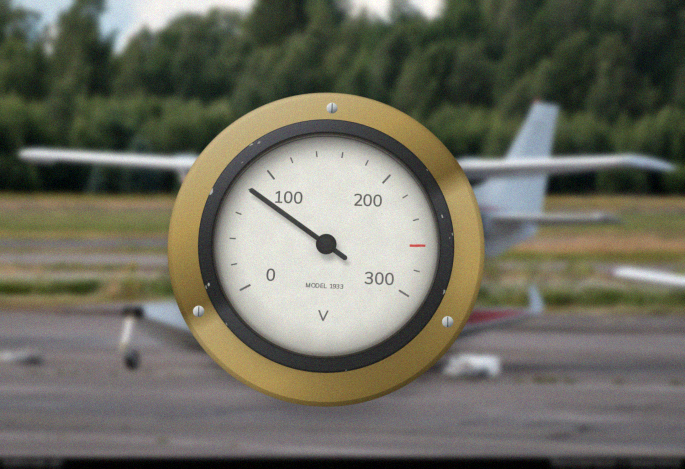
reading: 80V
